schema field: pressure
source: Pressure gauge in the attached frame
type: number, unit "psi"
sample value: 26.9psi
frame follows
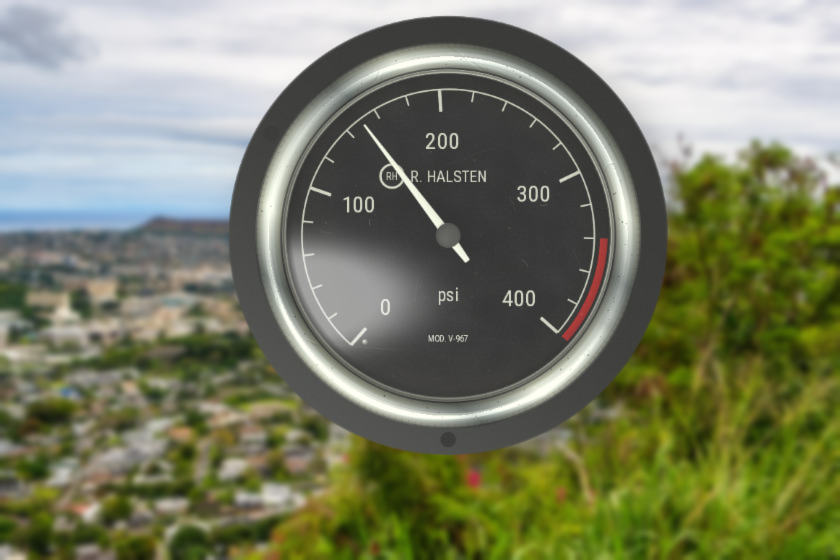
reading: 150psi
